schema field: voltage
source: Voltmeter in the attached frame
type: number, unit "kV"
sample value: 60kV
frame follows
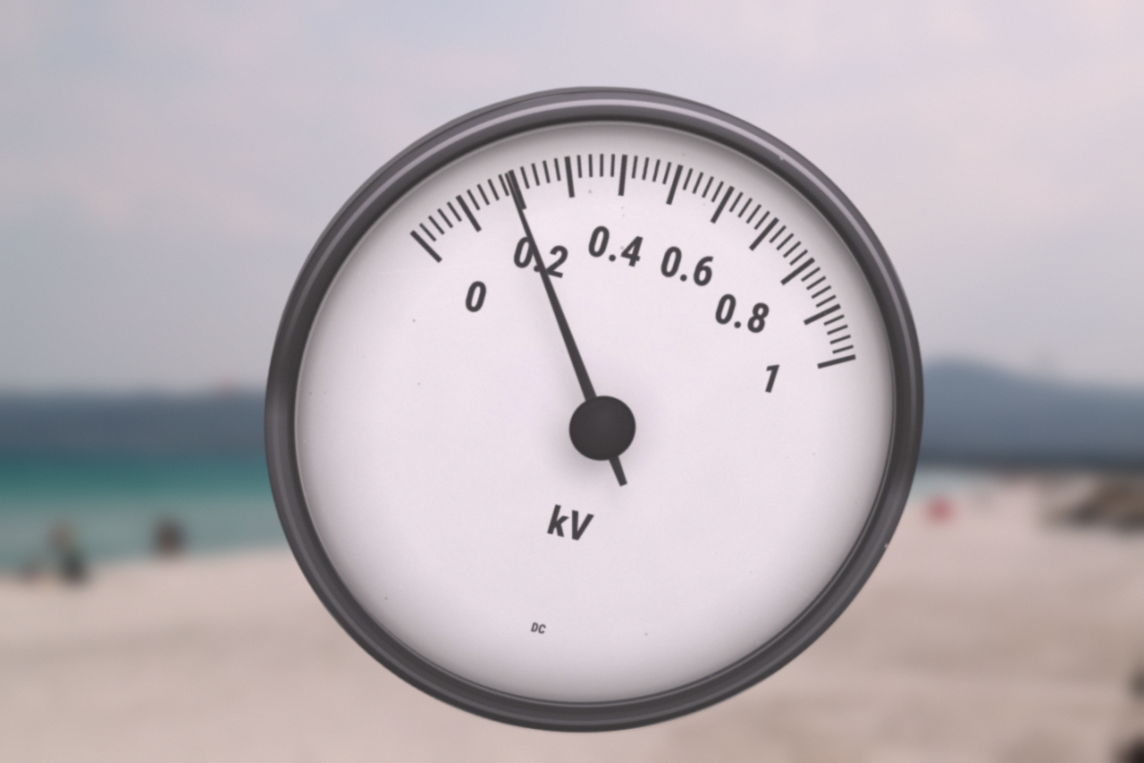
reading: 0.19kV
